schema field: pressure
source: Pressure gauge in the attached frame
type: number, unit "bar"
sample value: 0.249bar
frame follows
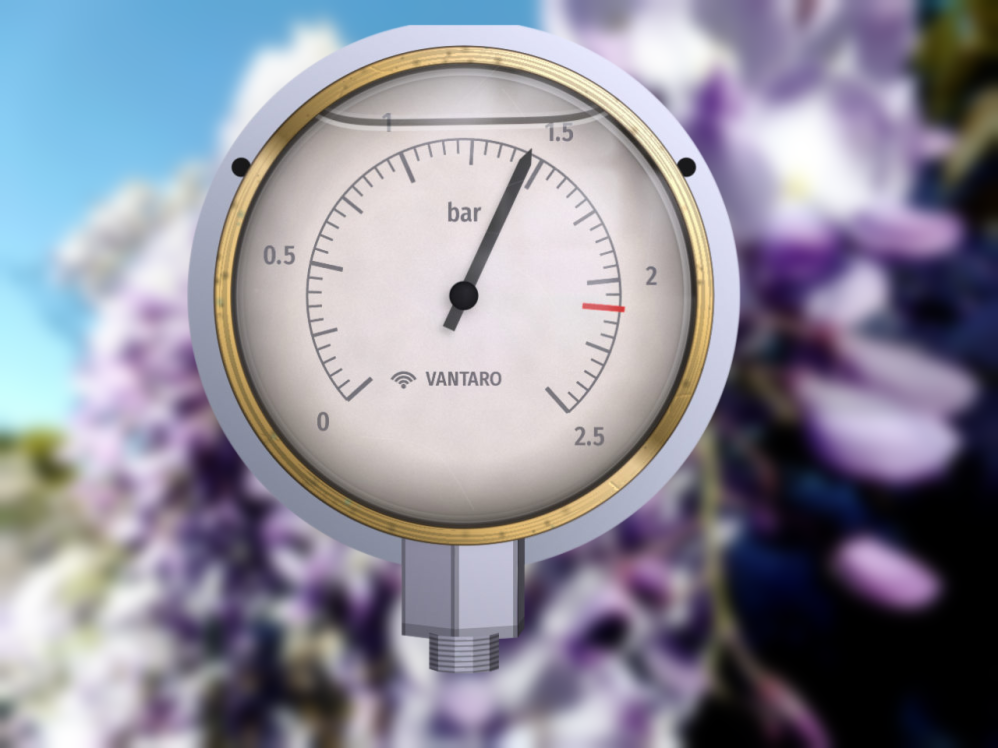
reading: 1.45bar
